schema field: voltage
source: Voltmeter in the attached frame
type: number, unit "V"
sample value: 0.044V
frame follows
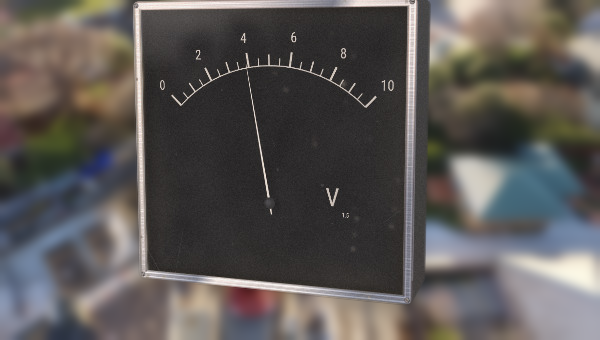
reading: 4V
